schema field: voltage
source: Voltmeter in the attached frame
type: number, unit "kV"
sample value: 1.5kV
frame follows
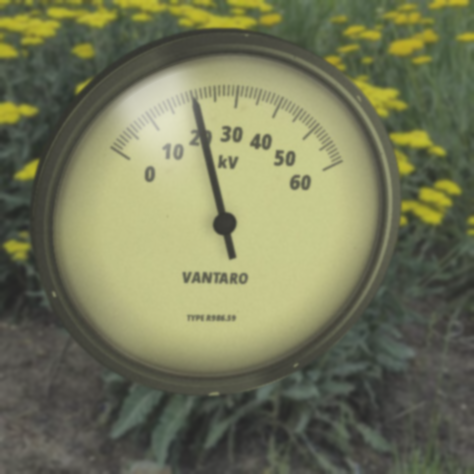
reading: 20kV
